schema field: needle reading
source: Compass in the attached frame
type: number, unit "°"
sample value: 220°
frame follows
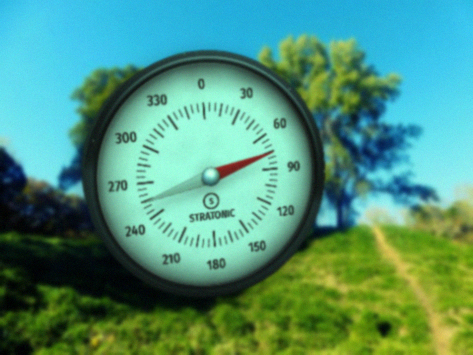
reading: 75°
